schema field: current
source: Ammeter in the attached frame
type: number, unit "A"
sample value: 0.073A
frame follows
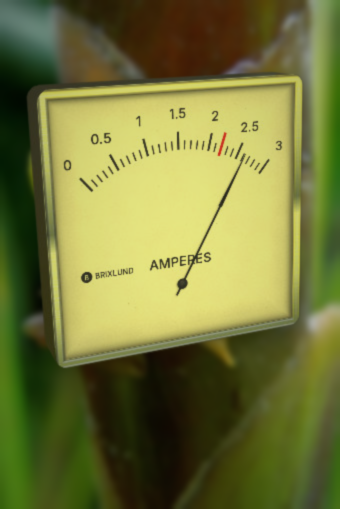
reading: 2.6A
